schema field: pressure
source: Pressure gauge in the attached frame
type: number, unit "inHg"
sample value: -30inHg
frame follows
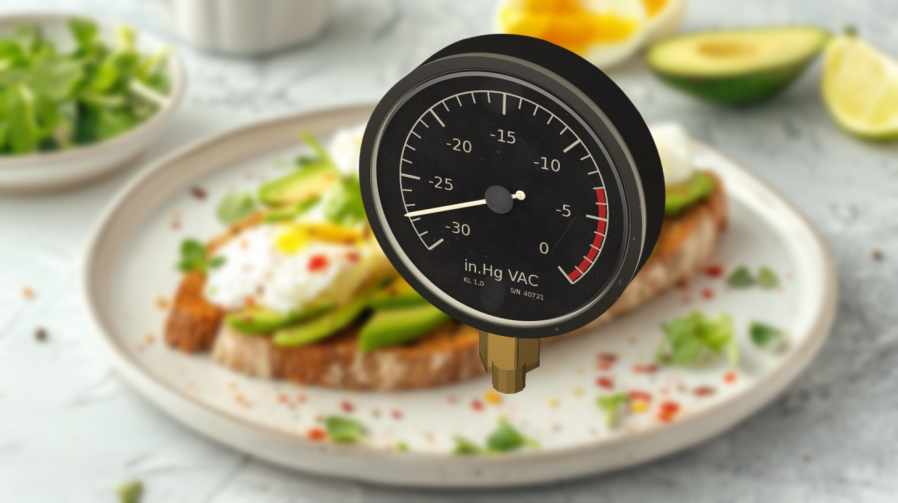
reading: -27.5inHg
